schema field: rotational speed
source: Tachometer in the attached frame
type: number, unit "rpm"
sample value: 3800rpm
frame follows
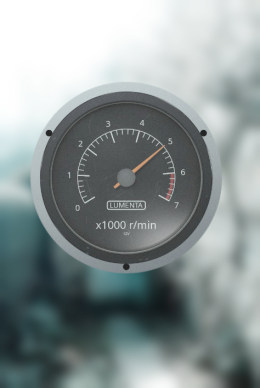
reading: 5000rpm
